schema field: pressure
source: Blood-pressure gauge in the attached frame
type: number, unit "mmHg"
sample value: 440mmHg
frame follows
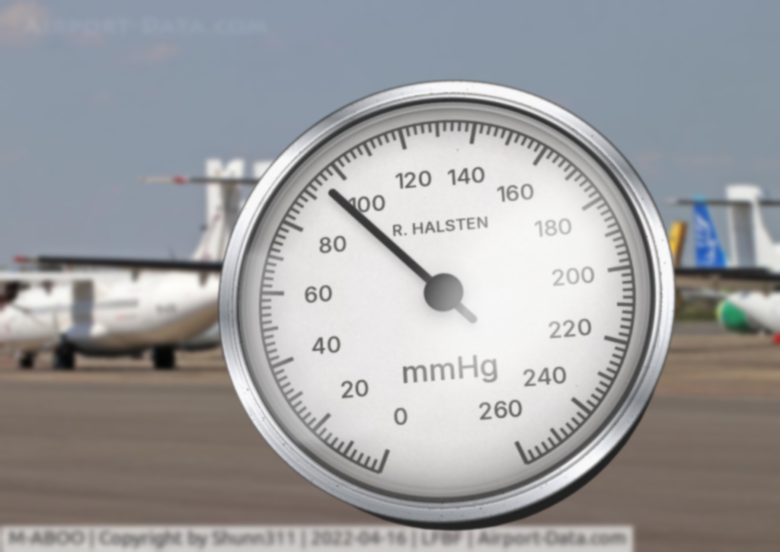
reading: 94mmHg
